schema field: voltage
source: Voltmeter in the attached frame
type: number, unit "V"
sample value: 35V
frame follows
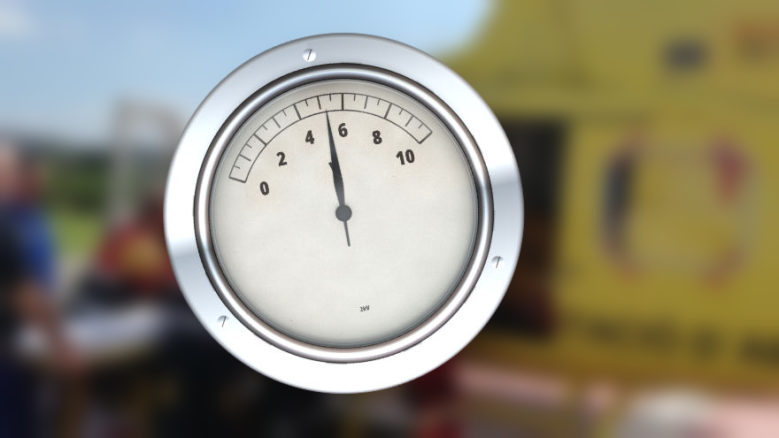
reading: 5.25V
